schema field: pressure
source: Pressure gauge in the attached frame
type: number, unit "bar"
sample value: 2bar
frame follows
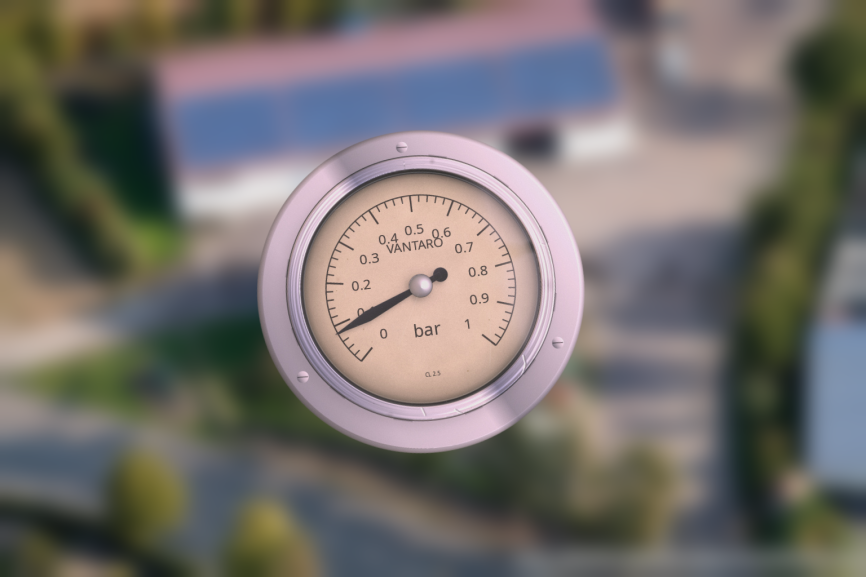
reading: 0.08bar
